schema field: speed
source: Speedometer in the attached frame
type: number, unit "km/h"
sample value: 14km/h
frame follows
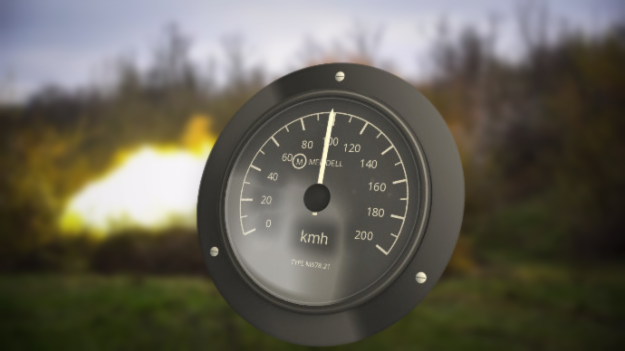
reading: 100km/h
